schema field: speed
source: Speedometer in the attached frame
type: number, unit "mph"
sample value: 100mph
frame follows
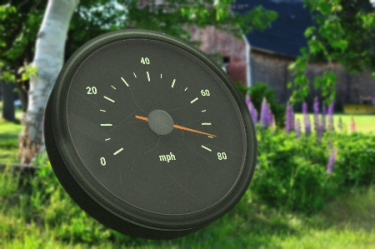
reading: 75mph
